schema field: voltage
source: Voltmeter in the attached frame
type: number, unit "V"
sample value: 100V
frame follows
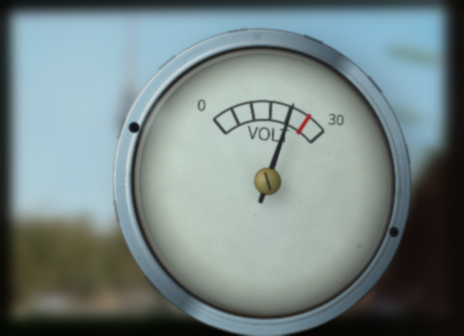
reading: 20V
